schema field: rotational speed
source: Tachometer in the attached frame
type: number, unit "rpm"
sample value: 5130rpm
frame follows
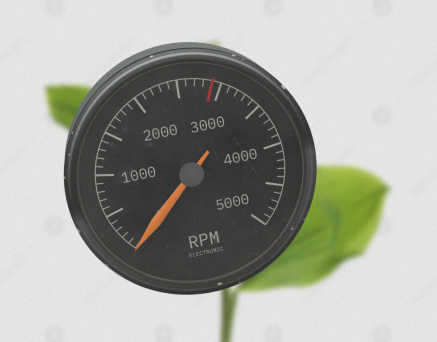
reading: 0rpm
